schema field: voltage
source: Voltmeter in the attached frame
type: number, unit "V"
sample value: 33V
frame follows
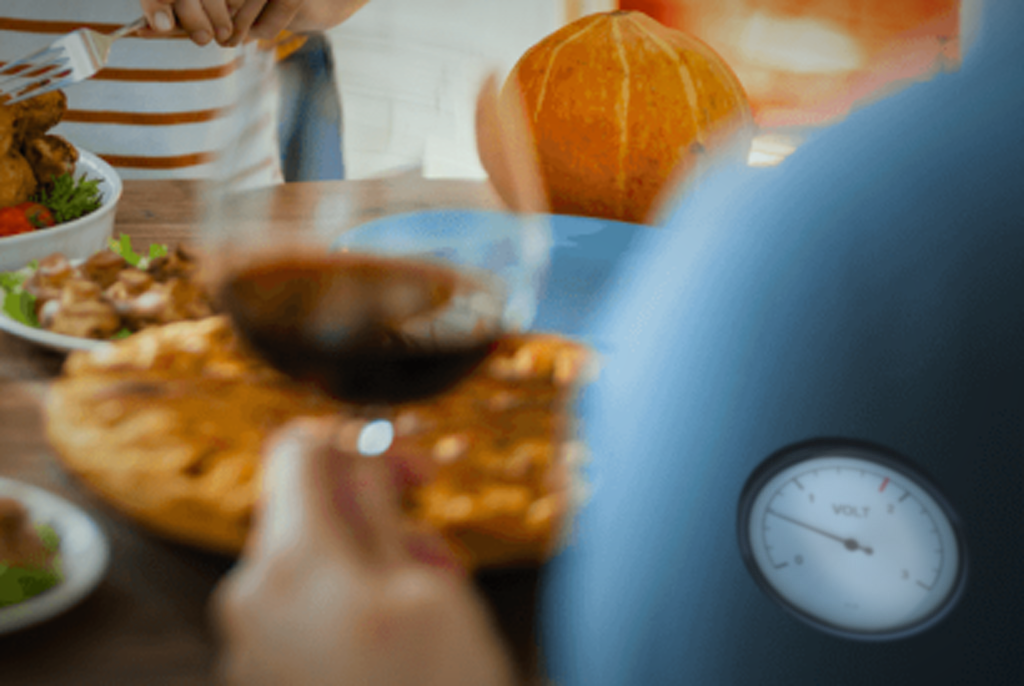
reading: 0.6V
